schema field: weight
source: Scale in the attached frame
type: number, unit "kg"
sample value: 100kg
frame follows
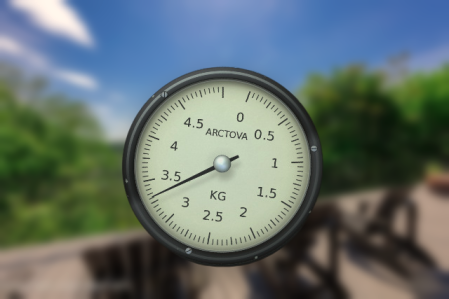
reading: 3.3kg
